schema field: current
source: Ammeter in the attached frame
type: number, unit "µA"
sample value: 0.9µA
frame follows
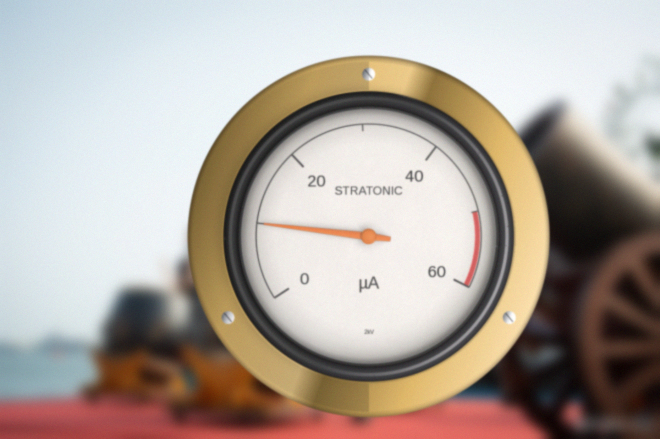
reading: 10µA
